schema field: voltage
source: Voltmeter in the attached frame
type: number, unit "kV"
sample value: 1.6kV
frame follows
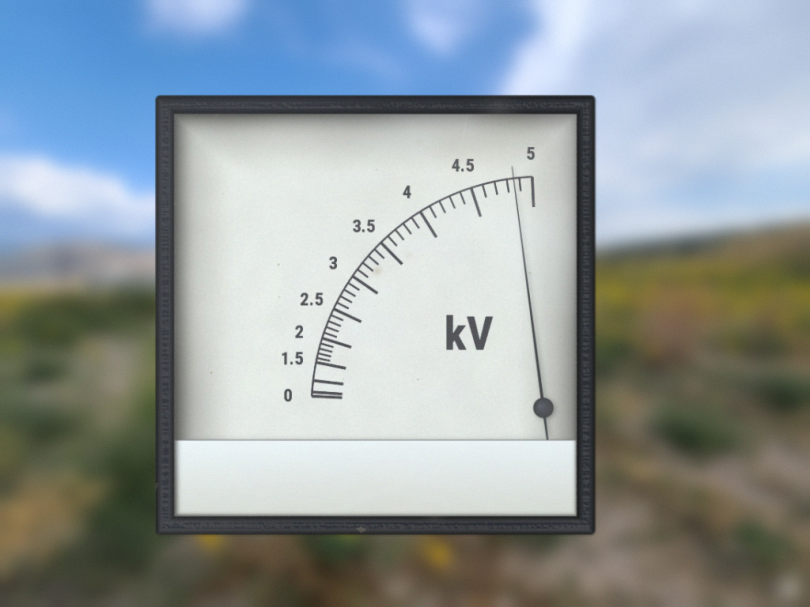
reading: 4.85kV
